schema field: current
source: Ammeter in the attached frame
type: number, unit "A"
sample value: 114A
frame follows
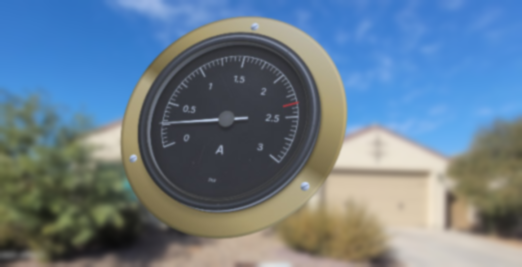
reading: 0.25A
